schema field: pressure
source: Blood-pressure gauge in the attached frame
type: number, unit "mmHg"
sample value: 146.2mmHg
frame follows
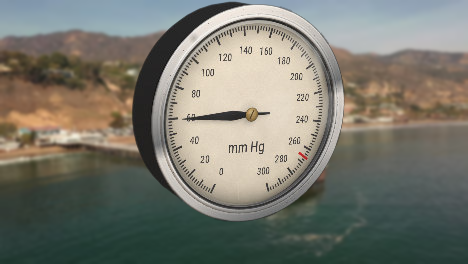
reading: 60mmHg
